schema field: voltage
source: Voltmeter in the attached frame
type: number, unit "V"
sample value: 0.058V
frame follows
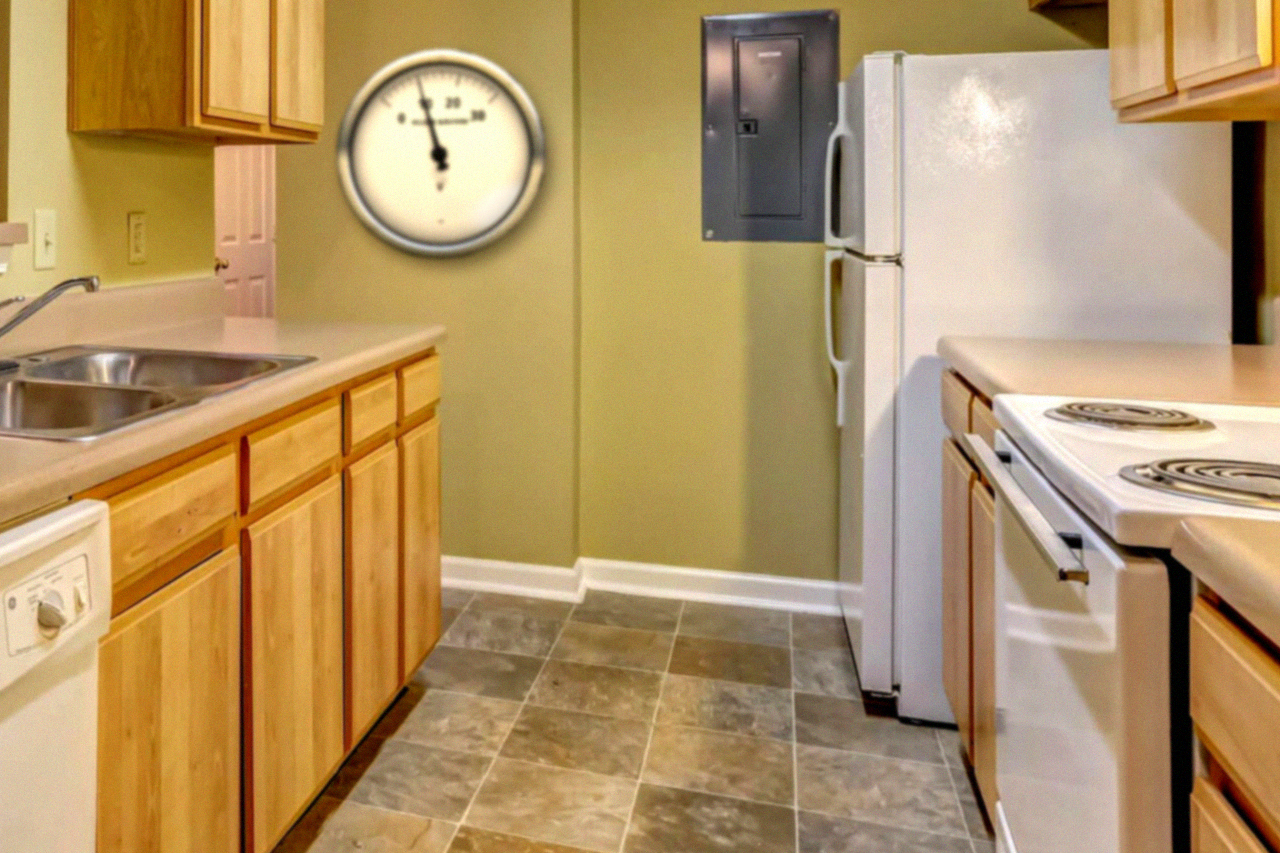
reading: 10V
